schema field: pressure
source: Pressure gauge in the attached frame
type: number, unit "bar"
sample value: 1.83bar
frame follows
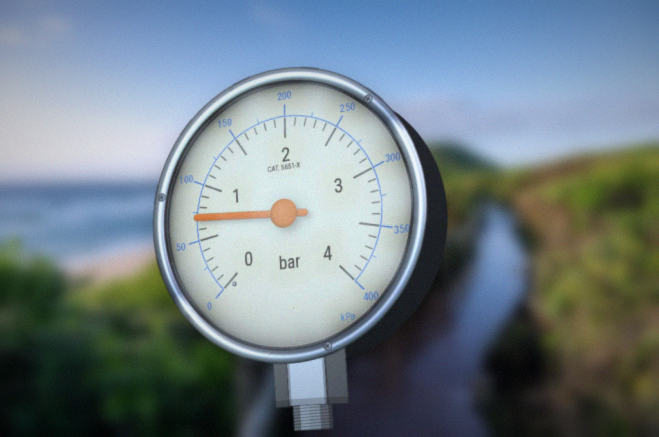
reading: 0.7bar
